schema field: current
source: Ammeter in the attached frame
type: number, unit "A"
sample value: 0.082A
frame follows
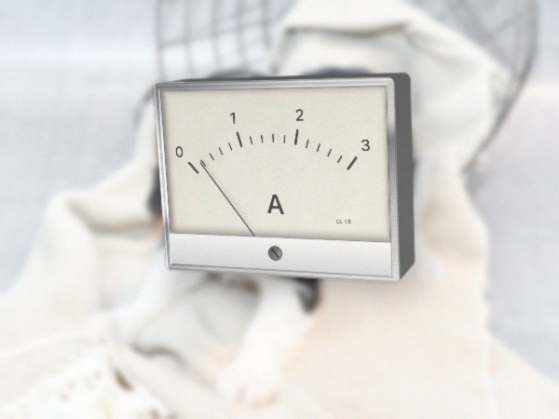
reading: 0.2A
